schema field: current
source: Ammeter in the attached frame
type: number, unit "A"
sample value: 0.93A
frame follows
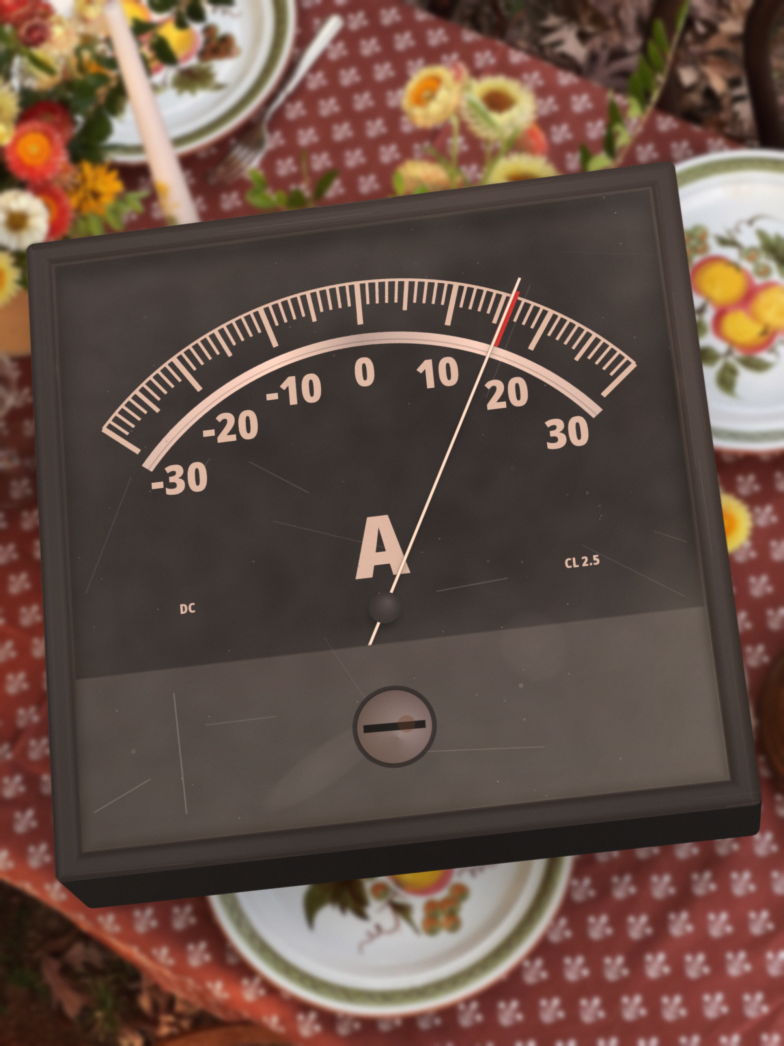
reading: 16A
